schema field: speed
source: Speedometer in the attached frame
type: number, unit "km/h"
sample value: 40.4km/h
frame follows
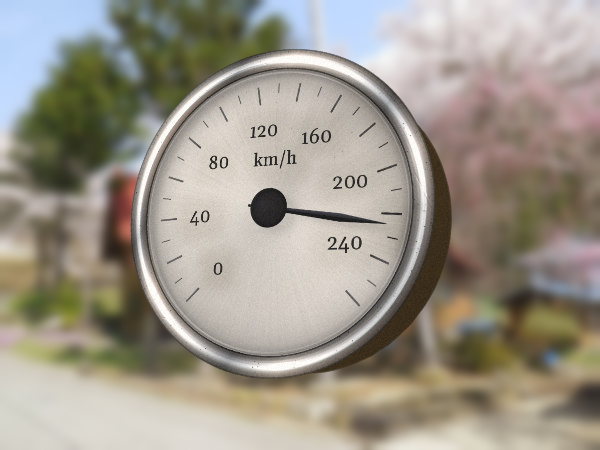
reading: 225km/h
